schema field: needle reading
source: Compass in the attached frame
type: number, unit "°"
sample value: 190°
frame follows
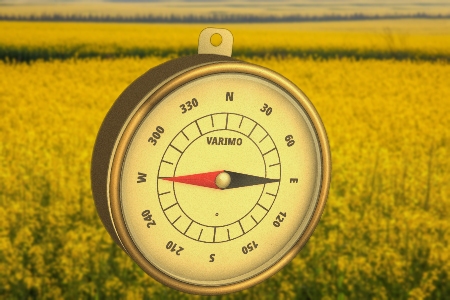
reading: 270°
